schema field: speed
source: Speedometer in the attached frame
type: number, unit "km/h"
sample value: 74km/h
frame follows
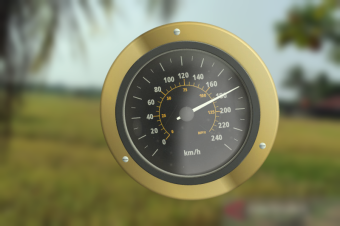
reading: 180km/h
